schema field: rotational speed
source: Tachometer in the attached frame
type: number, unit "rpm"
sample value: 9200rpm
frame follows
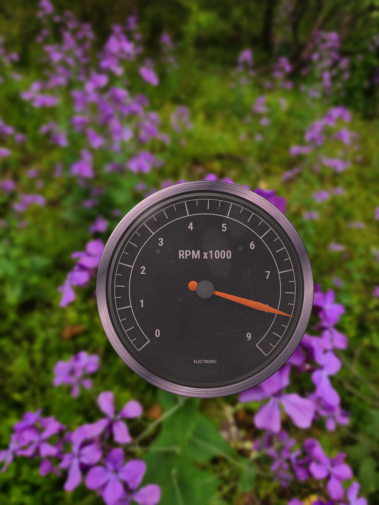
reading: 8000rpm
